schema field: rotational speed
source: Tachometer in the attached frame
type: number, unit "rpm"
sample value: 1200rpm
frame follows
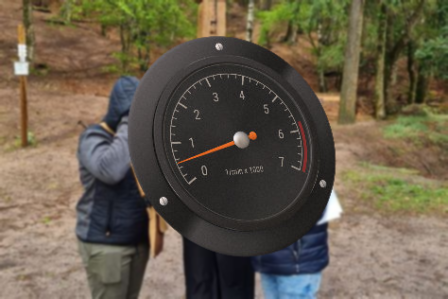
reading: 500rpm
